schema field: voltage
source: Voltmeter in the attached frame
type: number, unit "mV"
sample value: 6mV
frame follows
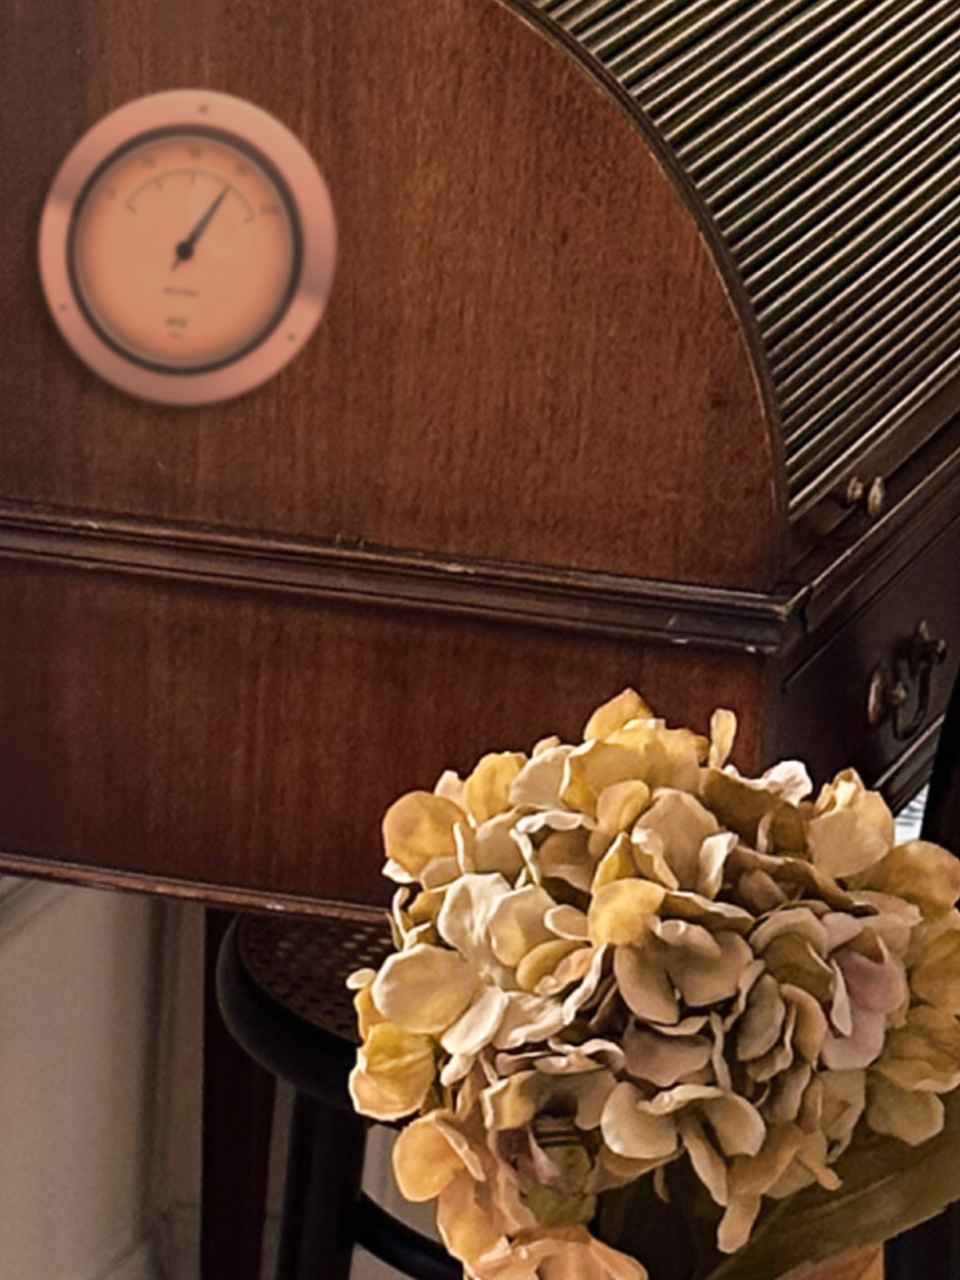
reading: 75mV
